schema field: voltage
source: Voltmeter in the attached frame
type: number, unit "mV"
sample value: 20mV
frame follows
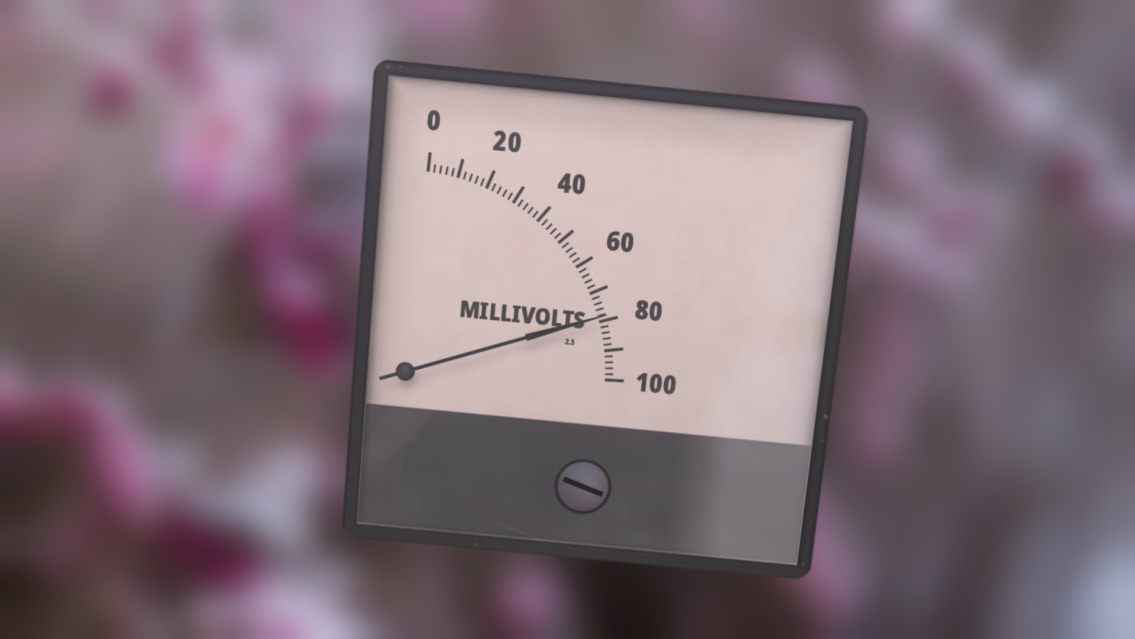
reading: 78mV
